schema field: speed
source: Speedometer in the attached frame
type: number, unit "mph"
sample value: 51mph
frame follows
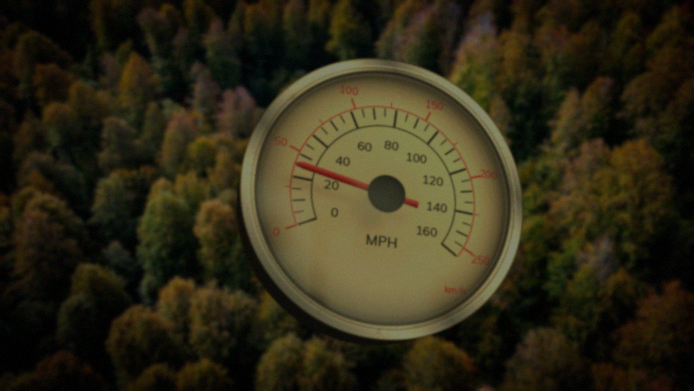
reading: 25mph
